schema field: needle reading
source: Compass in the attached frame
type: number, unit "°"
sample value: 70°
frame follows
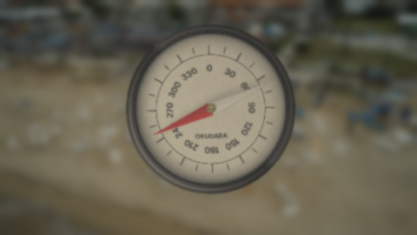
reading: 247.5°
